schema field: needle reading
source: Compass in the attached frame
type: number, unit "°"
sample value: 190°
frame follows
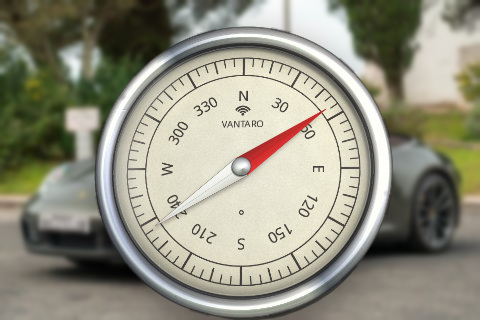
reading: 55°
